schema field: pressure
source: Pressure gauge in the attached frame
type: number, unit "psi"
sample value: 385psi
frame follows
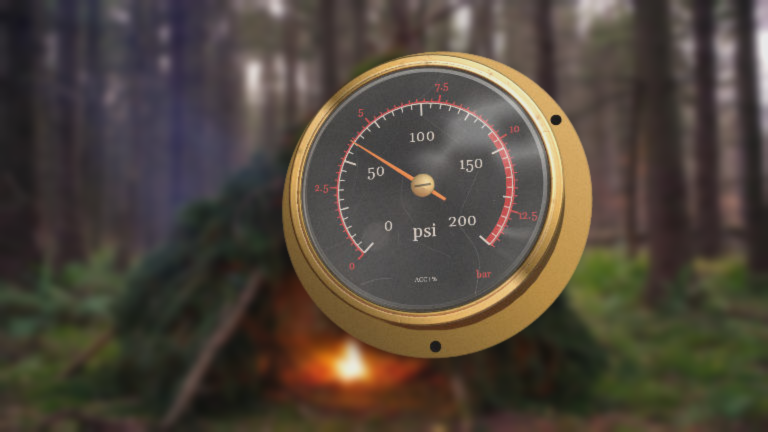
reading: 60psi
